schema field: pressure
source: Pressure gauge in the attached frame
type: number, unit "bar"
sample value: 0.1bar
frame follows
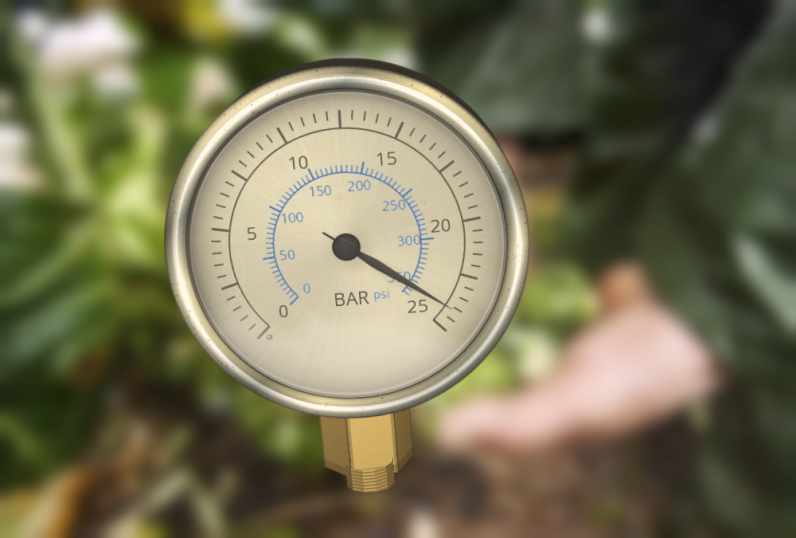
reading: 24bar
